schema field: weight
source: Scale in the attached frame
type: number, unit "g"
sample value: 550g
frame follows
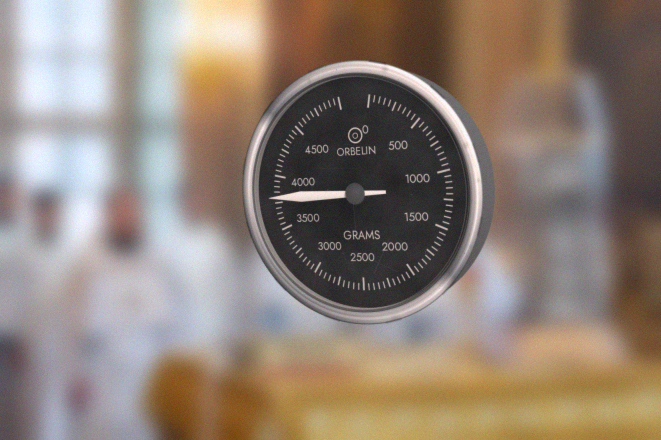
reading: 3800g
